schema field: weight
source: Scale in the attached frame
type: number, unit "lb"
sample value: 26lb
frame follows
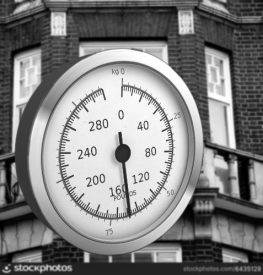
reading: 150lb
